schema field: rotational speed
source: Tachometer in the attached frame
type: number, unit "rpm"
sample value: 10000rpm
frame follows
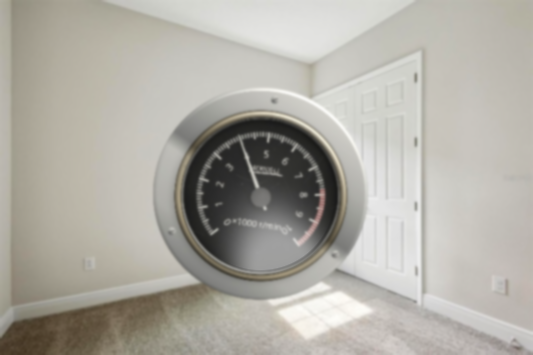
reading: 4000rpm
